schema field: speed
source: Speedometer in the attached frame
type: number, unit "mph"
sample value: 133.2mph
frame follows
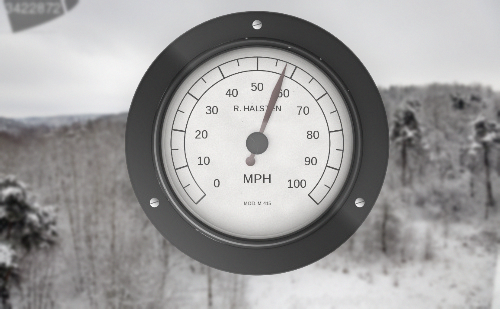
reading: 57.5mph
